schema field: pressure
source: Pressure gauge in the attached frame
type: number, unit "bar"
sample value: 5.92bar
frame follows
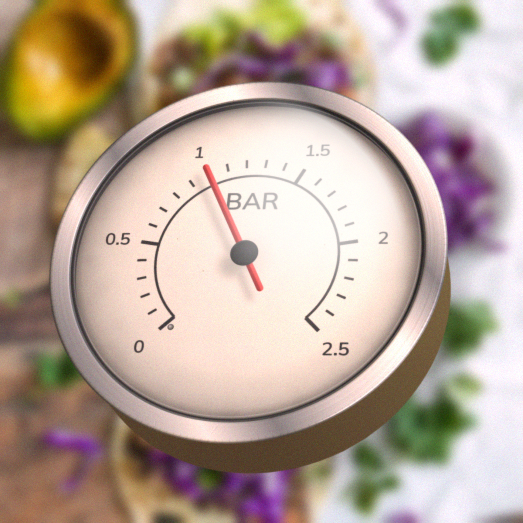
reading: 1bar
